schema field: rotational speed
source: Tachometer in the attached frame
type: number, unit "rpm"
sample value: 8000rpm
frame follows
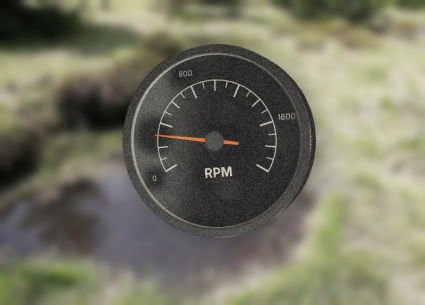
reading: 300rpm
